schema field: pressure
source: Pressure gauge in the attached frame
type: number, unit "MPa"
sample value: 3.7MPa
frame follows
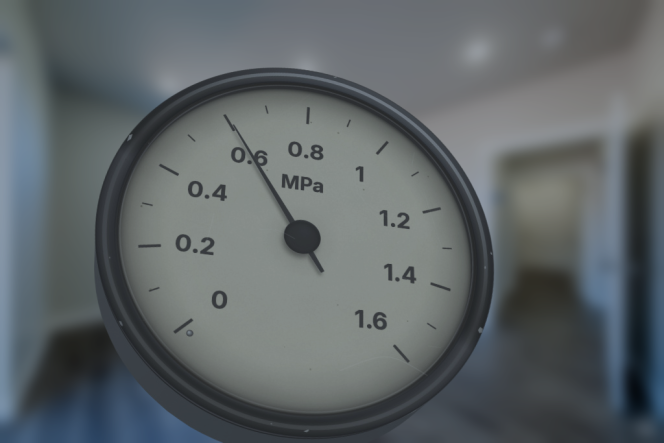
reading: 0.6MPa
